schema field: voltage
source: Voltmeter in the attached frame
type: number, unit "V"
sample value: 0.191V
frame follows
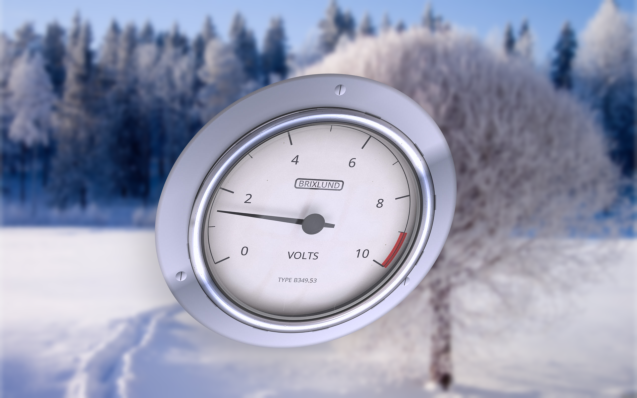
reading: 1.5V
